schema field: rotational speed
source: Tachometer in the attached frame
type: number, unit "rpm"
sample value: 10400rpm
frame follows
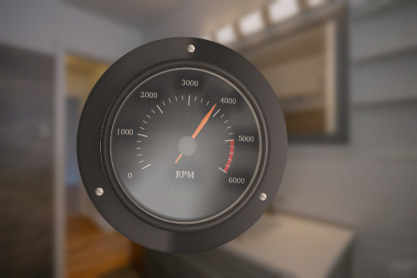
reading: 3800rpm
